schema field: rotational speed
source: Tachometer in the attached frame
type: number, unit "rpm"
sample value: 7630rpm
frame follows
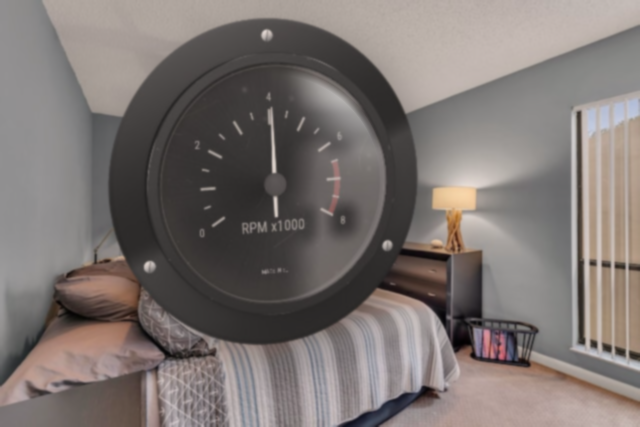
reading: 4000rpm
